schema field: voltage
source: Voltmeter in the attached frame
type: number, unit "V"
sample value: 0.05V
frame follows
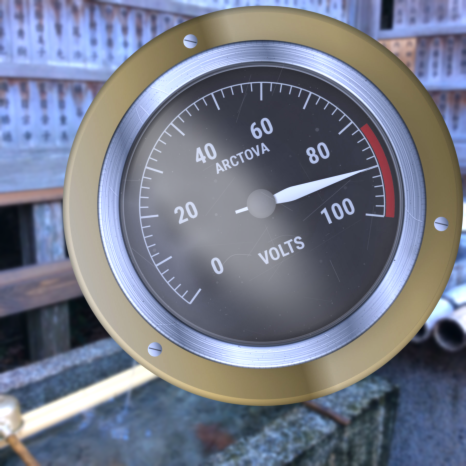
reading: 90V
